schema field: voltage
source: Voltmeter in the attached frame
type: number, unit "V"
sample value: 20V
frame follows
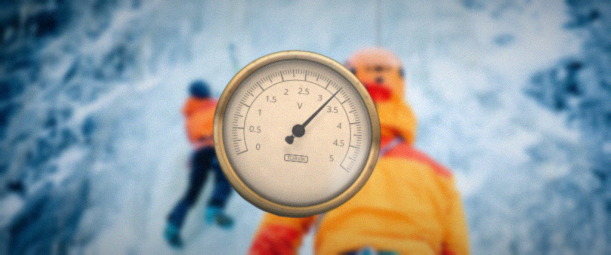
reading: 3.25V
